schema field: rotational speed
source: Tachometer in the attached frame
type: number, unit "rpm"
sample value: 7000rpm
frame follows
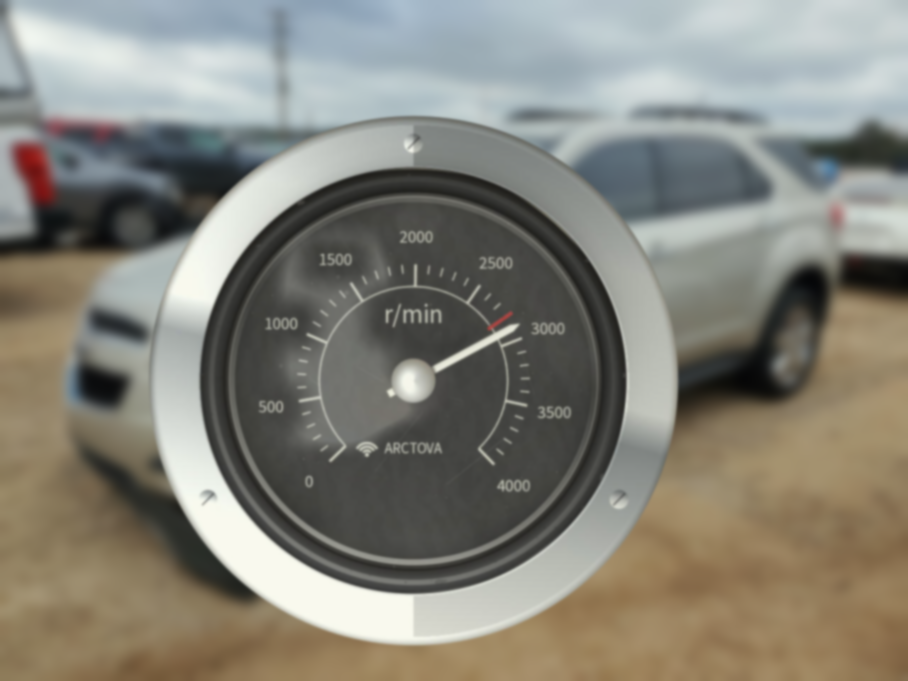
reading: 2900rpm
